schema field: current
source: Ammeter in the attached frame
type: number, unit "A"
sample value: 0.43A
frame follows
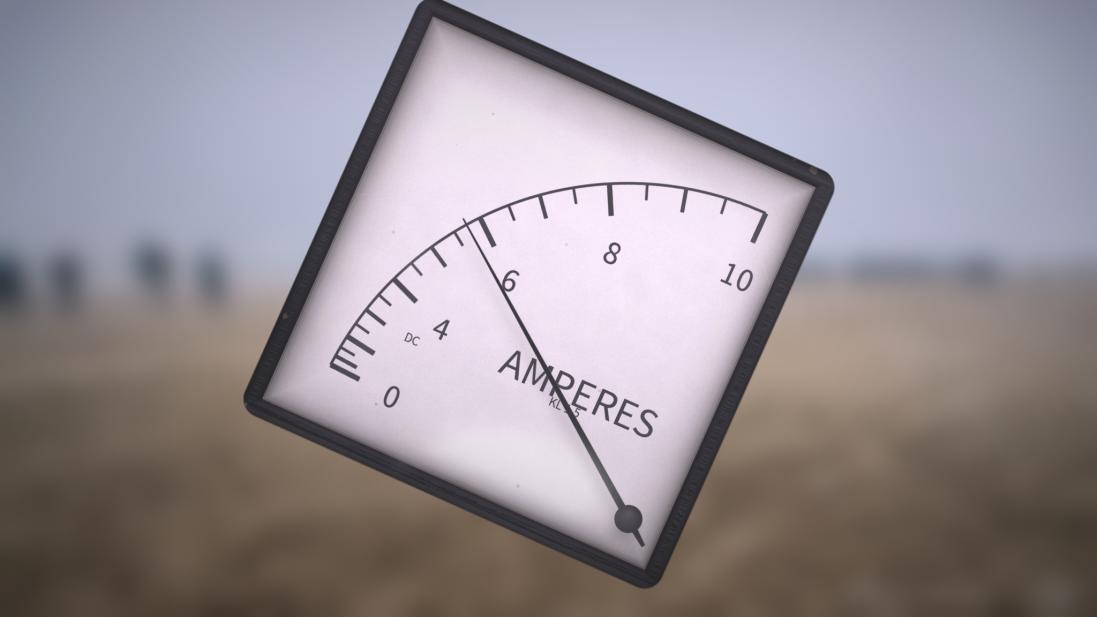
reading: 5.75A
